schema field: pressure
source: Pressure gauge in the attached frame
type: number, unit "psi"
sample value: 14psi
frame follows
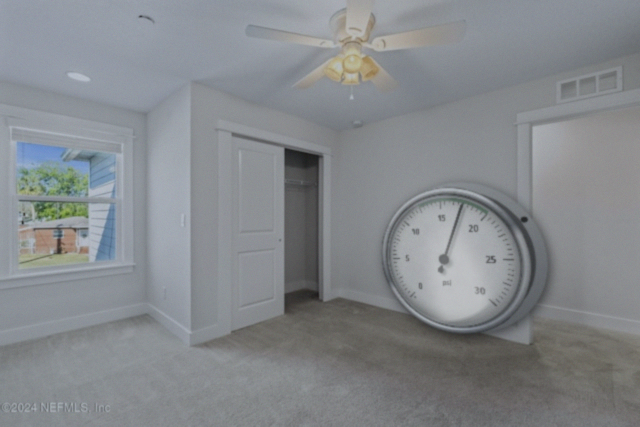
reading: 17.5psi
